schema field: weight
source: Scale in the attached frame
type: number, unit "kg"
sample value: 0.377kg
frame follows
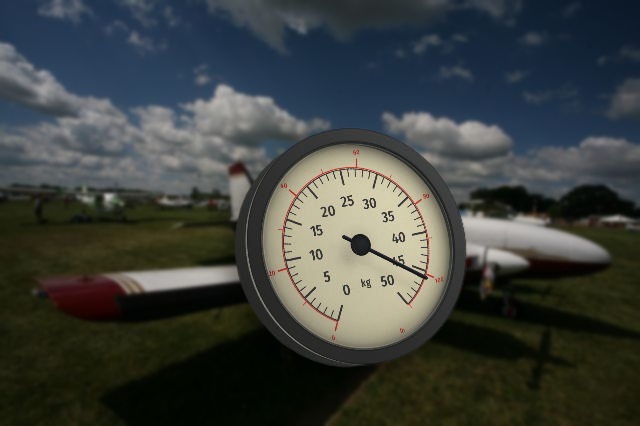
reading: 46kg
